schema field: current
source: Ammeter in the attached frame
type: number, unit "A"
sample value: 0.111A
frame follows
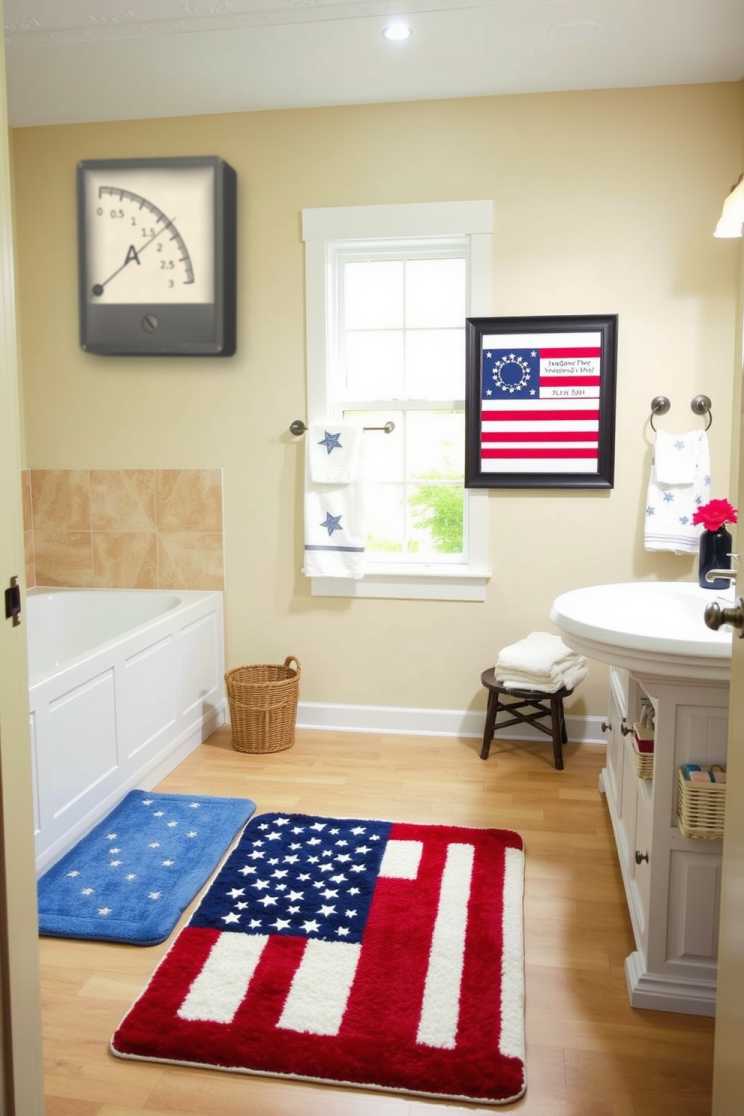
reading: 1.75A
